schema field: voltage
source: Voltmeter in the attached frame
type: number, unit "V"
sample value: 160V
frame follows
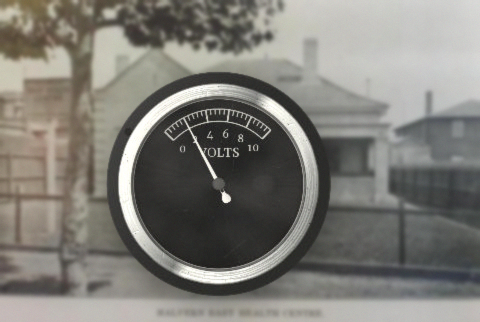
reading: 2V
